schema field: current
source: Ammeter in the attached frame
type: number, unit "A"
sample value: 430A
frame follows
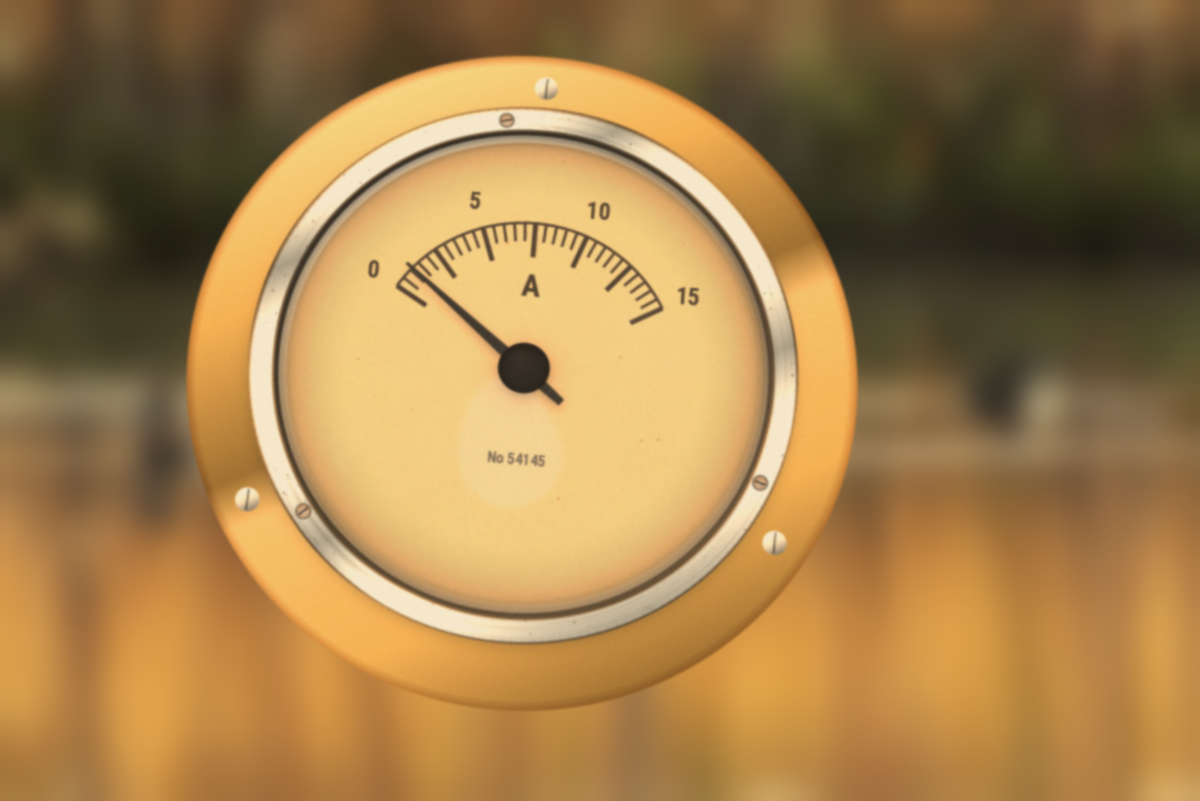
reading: 1A
